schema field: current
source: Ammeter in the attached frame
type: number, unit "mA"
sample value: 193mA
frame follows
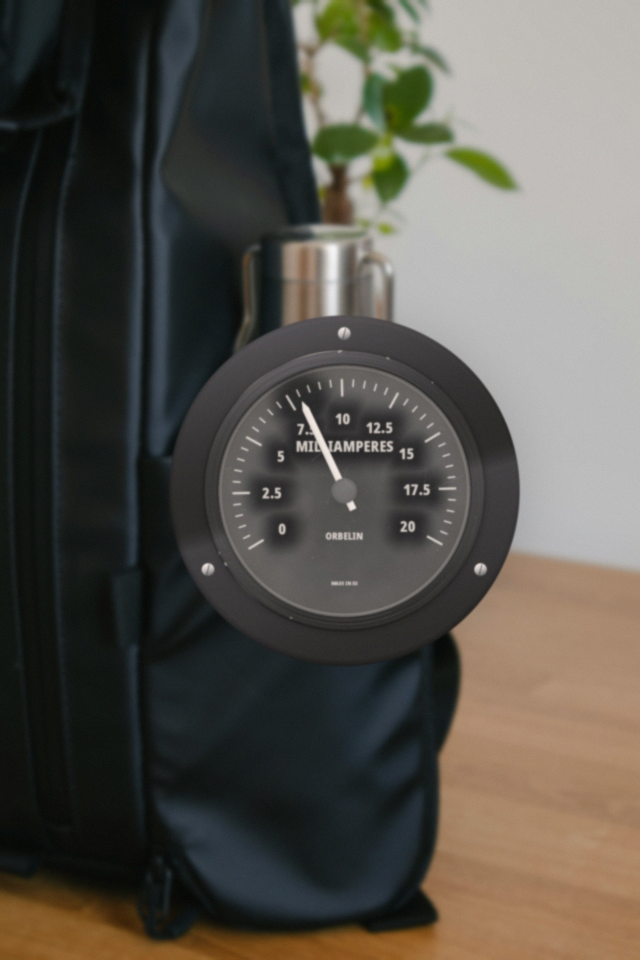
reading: 8mA
